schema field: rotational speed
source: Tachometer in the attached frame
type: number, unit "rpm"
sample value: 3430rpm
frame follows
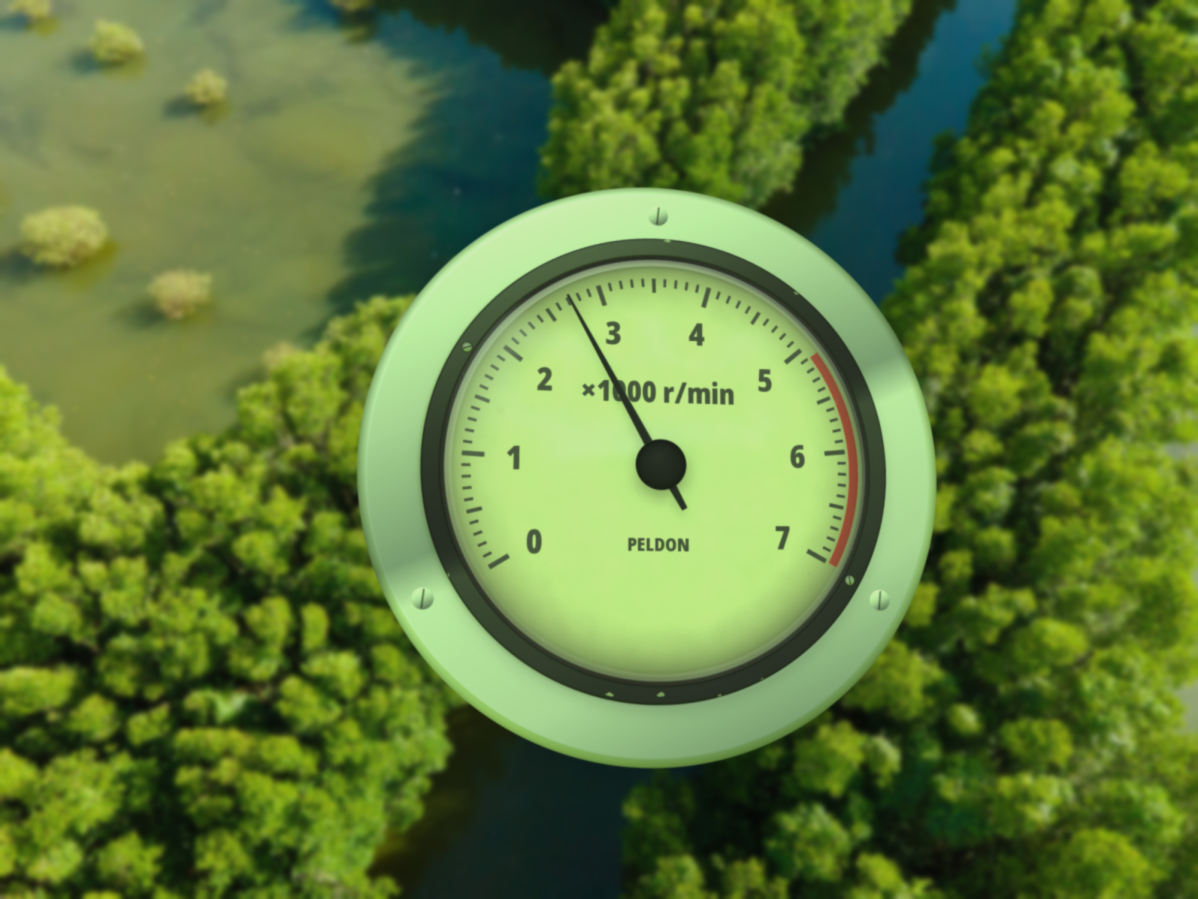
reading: 2700rpm
